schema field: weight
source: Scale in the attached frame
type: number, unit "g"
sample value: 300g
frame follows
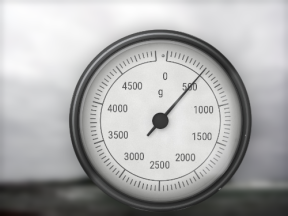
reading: 500g
